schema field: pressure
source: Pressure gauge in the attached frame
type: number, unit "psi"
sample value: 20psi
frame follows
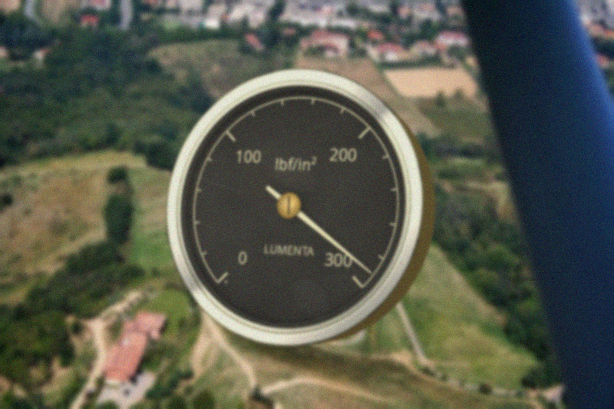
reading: 290psi
